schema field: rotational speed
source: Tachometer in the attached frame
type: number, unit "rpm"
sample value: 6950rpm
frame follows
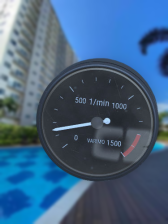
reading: 150rpm
